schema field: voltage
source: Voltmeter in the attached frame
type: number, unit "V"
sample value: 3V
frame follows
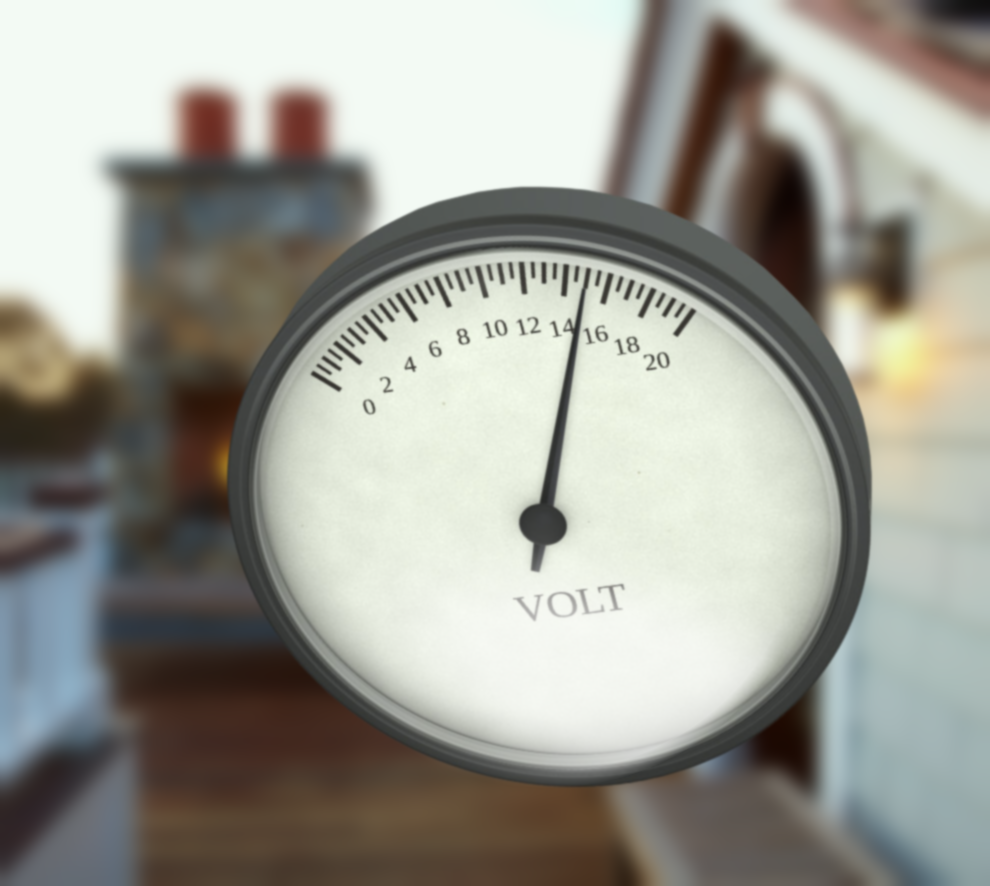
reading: 15V
